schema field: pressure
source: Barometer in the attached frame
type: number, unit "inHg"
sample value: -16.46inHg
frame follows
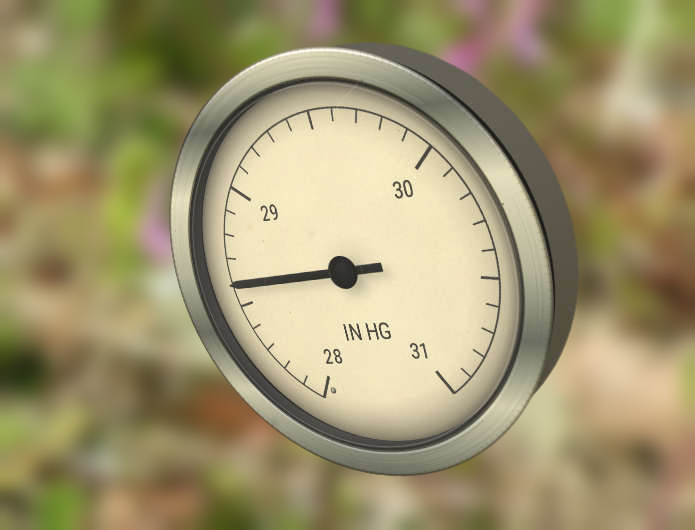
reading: 28.6inHg
